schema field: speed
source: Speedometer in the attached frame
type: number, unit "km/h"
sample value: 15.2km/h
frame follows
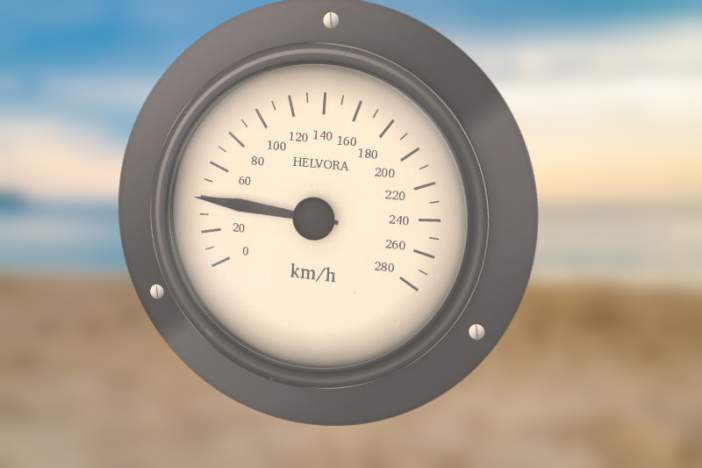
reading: 40km/h
